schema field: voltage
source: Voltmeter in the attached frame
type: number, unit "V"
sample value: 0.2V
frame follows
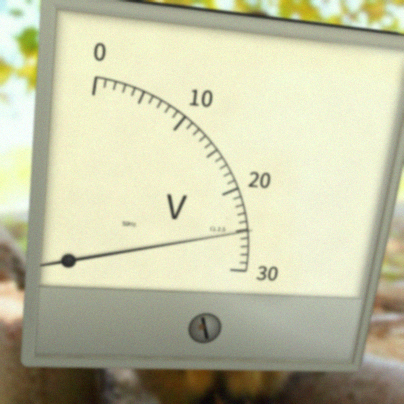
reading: 25V
